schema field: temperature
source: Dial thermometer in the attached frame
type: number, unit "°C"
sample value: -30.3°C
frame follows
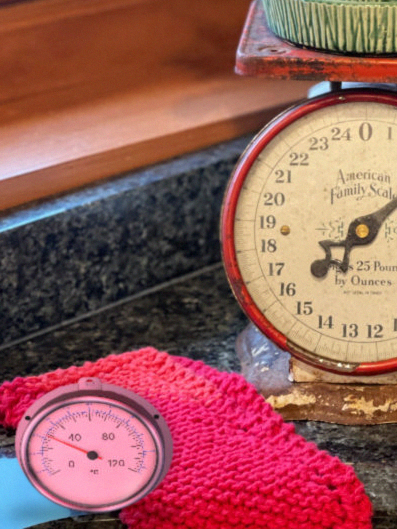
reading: 30°C
